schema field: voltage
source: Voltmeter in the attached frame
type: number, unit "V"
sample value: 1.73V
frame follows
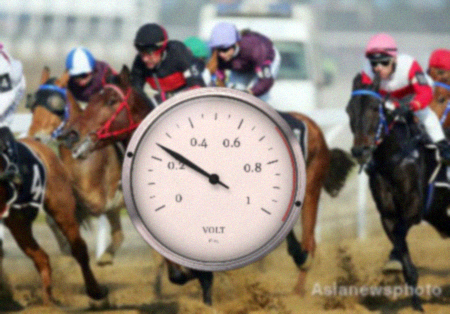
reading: 0.25V
